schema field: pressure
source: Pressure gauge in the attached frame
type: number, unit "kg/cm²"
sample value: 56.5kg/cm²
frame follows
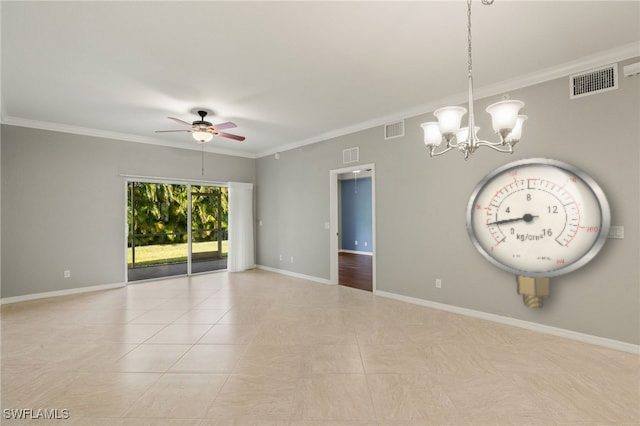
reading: 2kg/cm²
